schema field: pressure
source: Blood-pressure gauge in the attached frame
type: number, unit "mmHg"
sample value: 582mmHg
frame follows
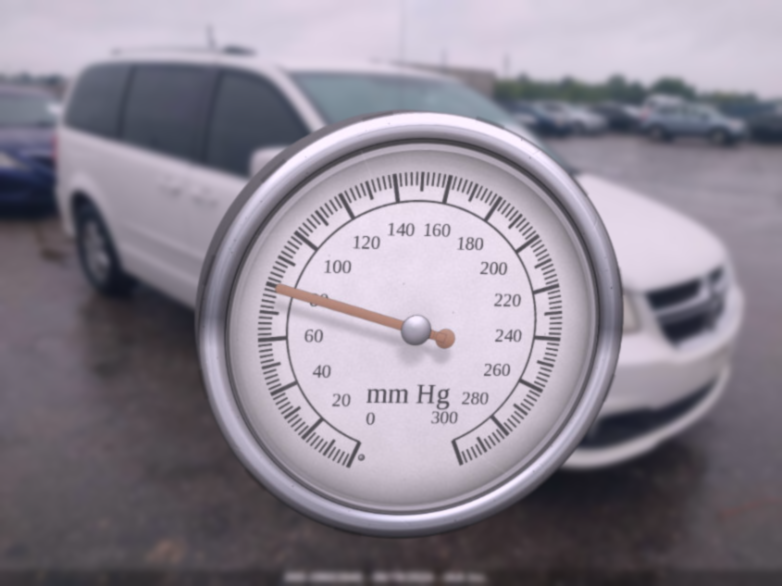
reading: 80mmHg
